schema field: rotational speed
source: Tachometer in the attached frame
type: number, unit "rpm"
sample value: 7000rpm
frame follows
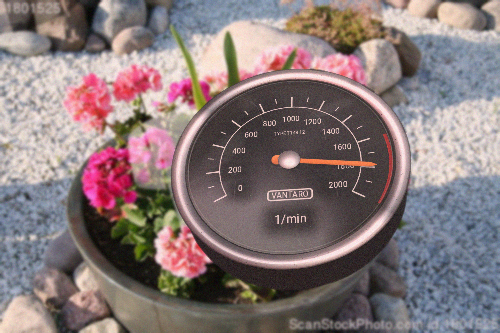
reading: 1800rpm
